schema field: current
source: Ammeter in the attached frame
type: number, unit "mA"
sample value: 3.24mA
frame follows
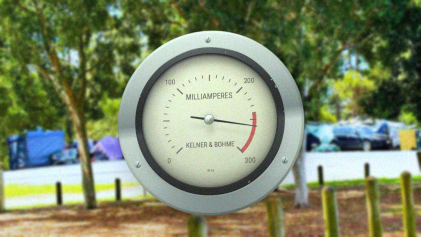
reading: 260mA
